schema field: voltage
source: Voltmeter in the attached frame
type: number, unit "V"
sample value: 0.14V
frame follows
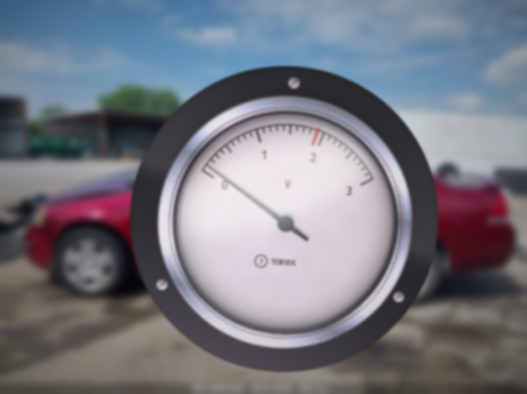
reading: 0.1V
